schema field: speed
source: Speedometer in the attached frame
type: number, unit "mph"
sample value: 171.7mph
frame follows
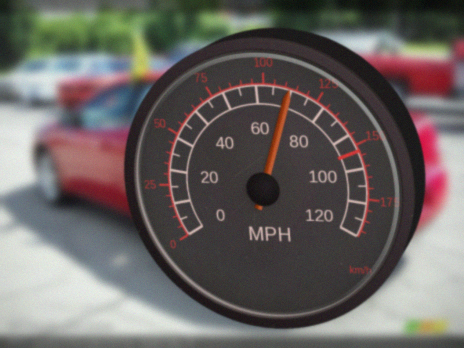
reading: 70mph
